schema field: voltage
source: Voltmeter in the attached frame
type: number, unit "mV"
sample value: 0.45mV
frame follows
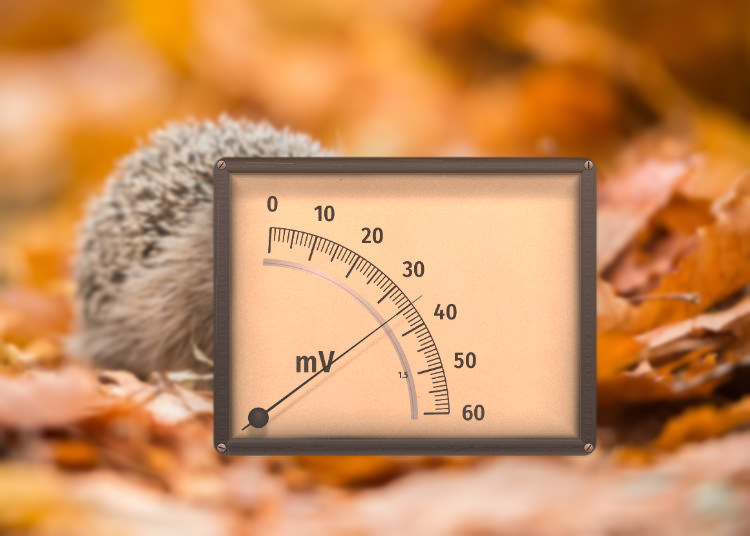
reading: 35mV
